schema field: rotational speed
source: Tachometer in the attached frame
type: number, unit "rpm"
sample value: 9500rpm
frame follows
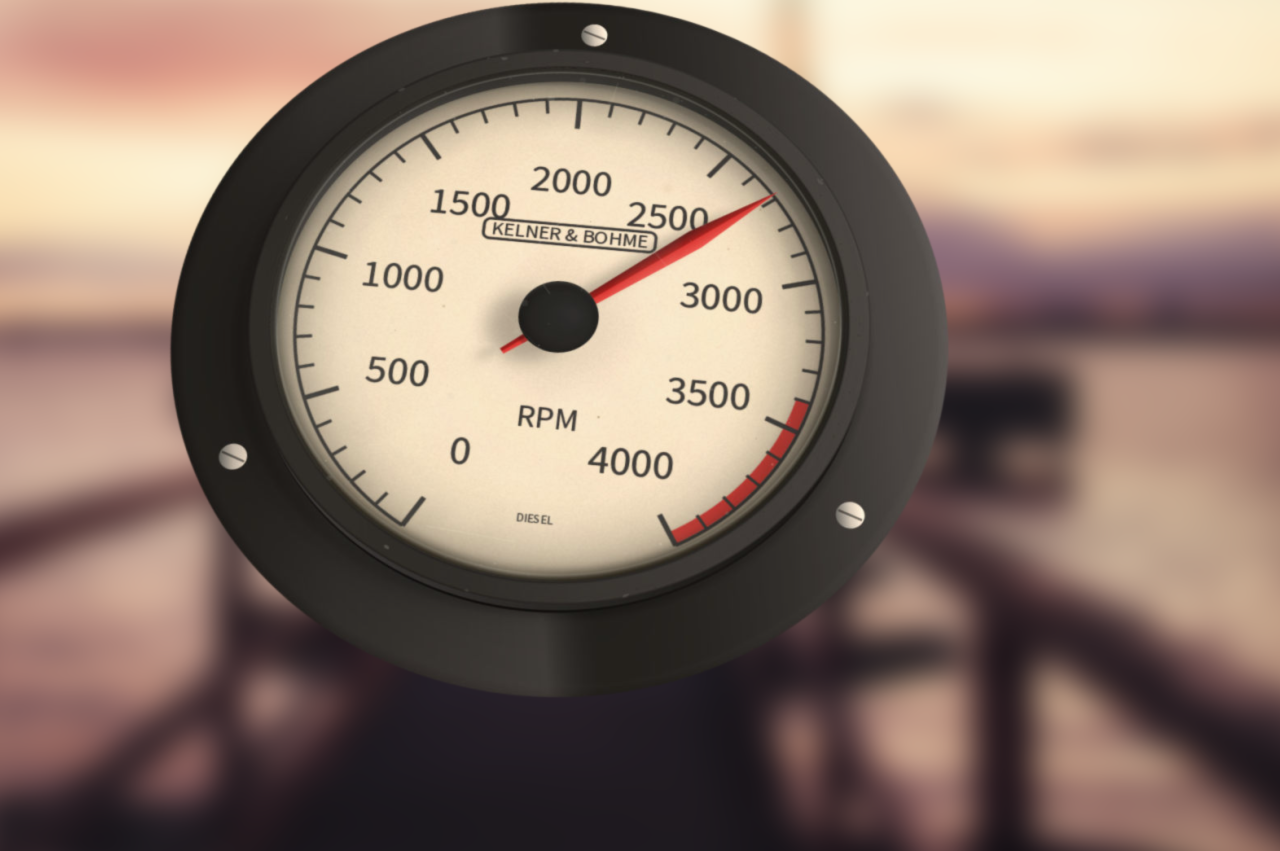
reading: 2700rpm
